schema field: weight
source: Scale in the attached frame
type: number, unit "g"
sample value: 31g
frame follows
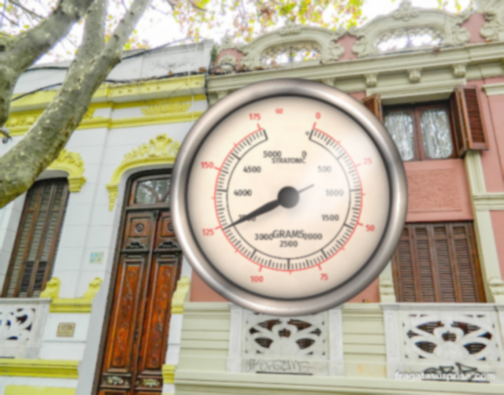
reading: 3500g
